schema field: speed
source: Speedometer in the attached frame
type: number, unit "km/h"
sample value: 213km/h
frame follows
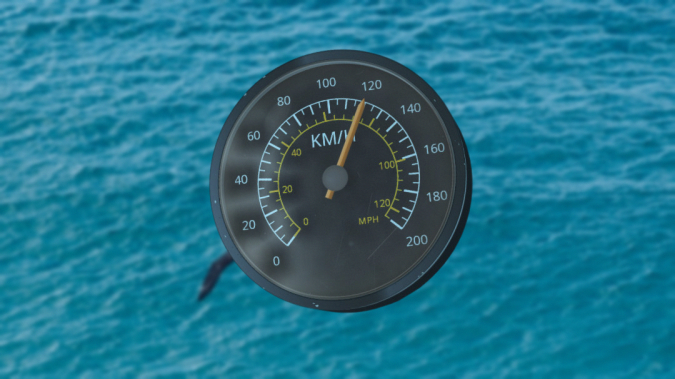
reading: 120km/h
